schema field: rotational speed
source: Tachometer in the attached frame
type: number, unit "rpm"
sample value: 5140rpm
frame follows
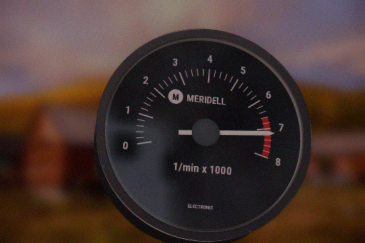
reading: 7200rpm
